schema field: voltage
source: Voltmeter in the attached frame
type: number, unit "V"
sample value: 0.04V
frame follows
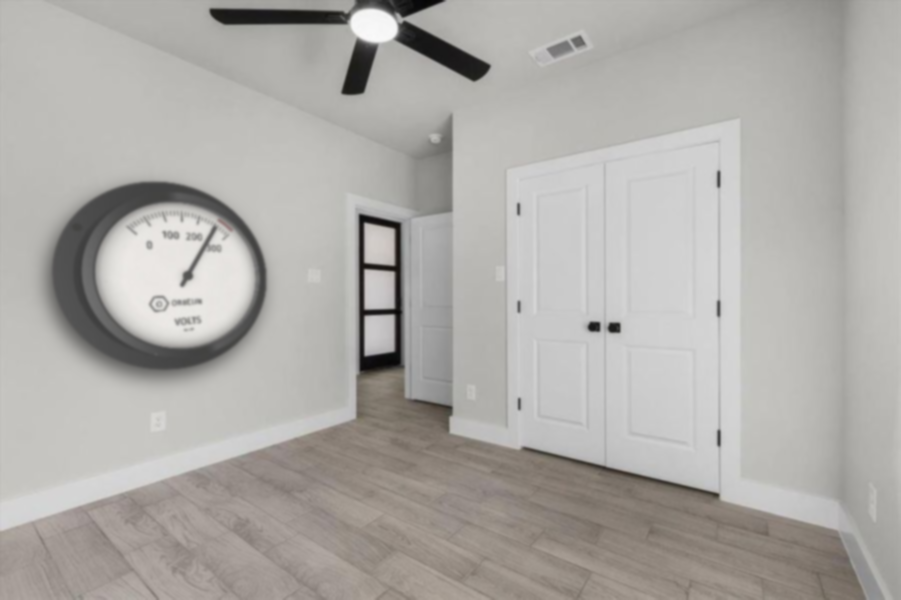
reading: 250V
